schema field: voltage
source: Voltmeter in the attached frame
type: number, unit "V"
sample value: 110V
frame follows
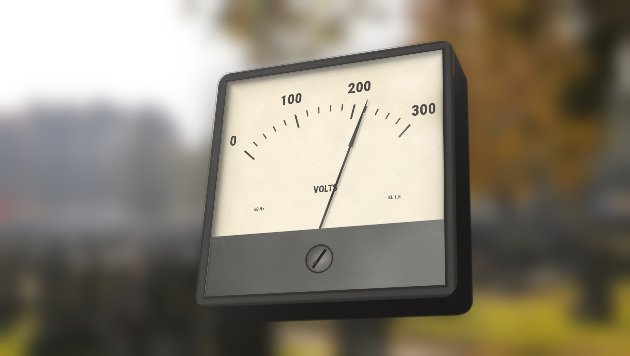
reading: 220V
